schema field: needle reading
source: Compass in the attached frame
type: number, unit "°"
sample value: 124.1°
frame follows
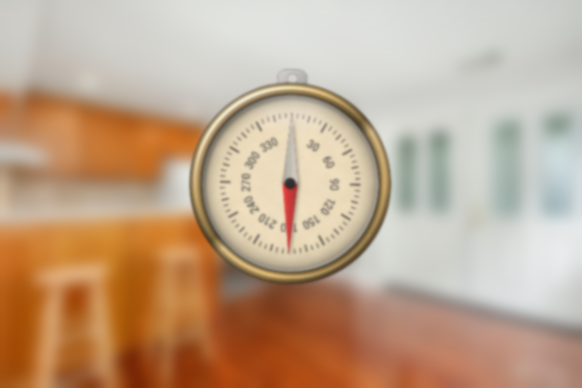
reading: 180°
